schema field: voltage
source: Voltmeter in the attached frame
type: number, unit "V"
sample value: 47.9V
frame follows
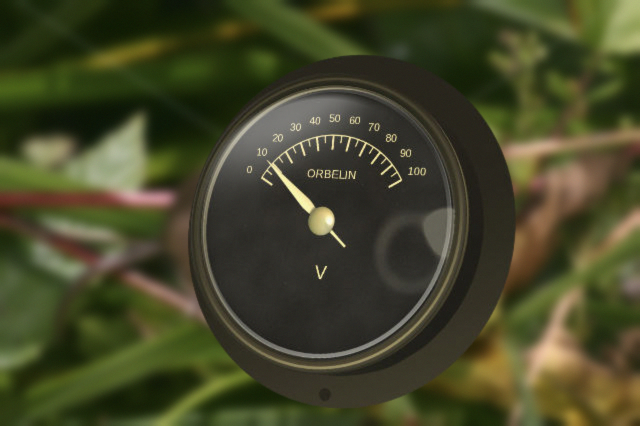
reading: 10V
